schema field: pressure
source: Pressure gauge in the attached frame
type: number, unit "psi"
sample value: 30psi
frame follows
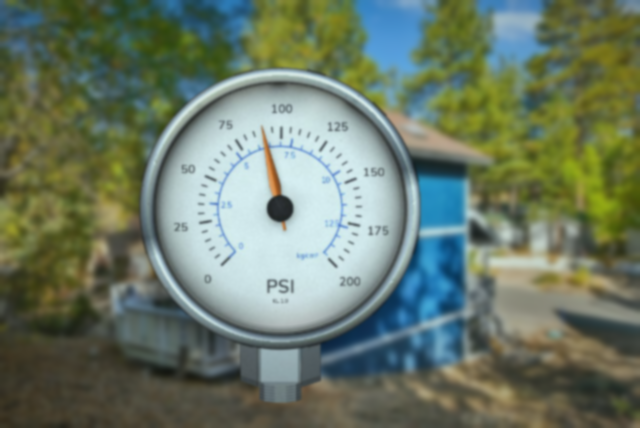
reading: 90psi
